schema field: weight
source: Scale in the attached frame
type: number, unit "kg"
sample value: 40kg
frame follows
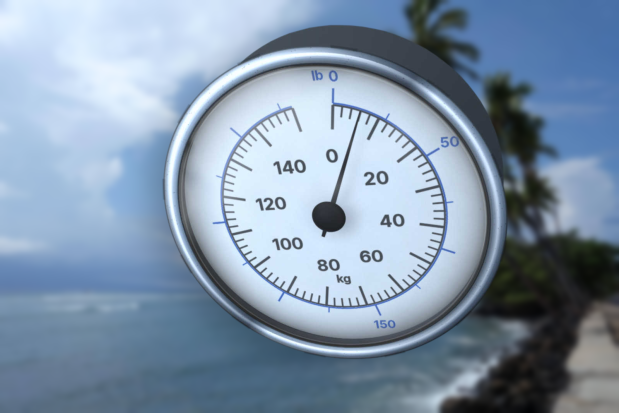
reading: 6kg
